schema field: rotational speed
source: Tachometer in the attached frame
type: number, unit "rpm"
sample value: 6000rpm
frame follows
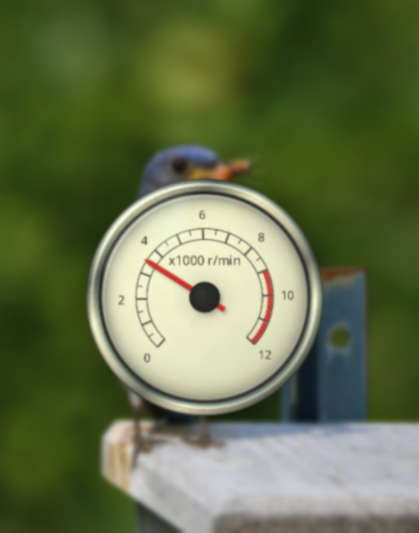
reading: 3500rpm
